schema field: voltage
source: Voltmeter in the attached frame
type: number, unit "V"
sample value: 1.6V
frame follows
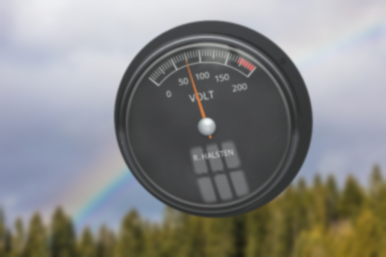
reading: 75V
